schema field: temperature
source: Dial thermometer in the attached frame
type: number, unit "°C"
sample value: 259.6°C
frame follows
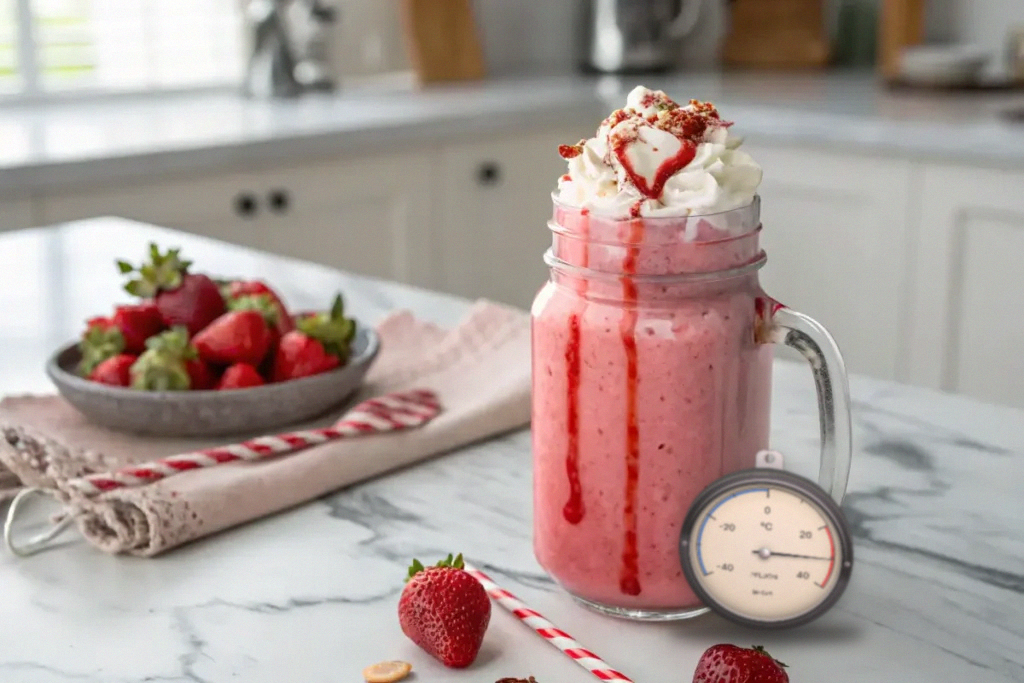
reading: 30°C
